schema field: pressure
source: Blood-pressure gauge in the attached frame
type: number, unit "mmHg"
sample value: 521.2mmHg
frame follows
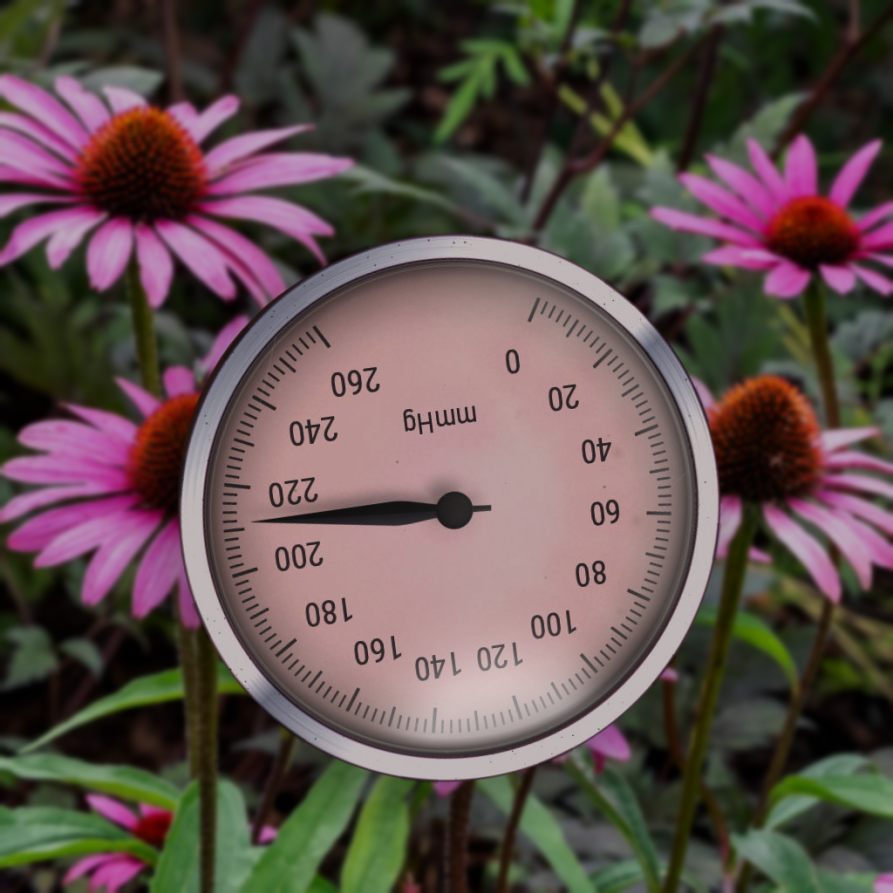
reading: 212mmHg
